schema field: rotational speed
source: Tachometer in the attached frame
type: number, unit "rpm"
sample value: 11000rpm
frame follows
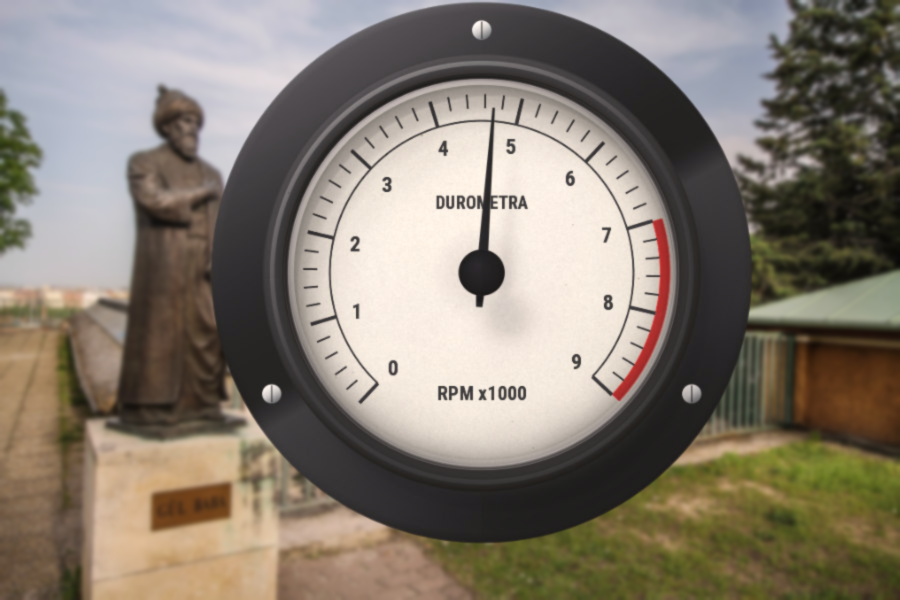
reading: 4700rpm
